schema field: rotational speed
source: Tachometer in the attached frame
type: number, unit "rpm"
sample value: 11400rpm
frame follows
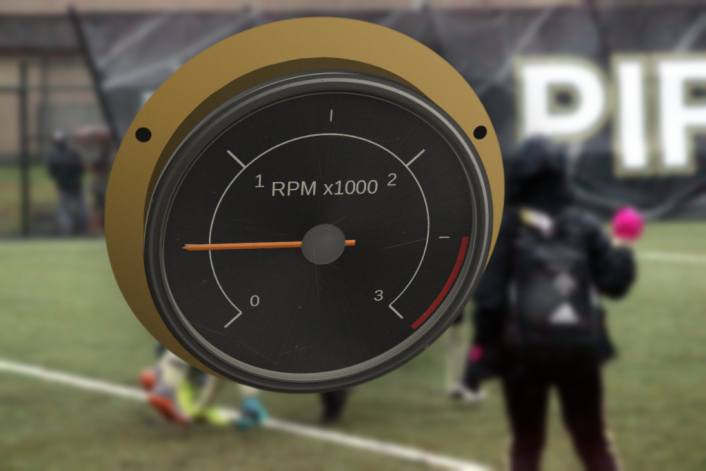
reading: 500rpm
